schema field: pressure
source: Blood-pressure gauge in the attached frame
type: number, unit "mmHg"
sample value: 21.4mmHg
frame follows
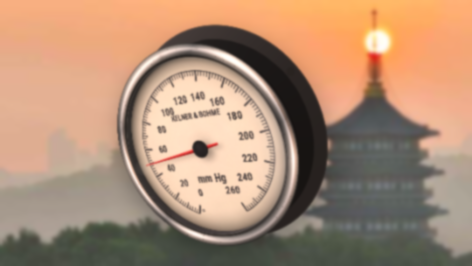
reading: 50mmHg
